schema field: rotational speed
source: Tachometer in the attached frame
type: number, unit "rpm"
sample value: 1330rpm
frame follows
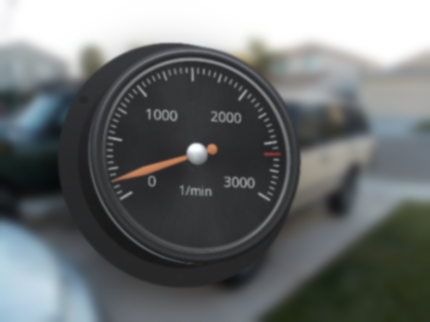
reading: 150rpm
